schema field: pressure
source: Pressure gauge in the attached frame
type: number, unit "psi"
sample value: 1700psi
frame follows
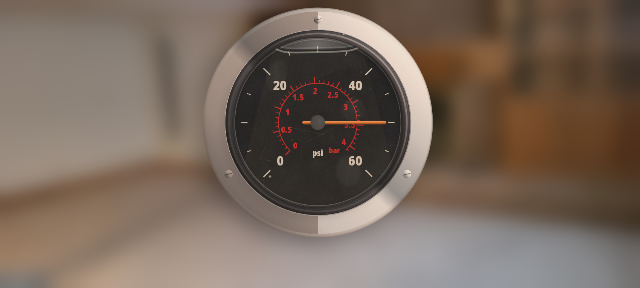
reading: 50psi
